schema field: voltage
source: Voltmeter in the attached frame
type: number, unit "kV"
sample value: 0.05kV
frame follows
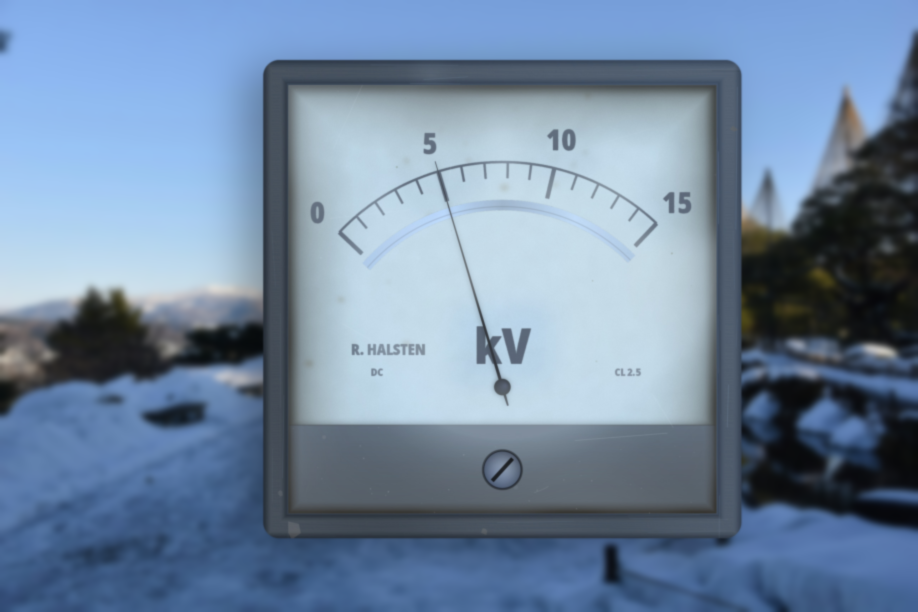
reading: 5kV
